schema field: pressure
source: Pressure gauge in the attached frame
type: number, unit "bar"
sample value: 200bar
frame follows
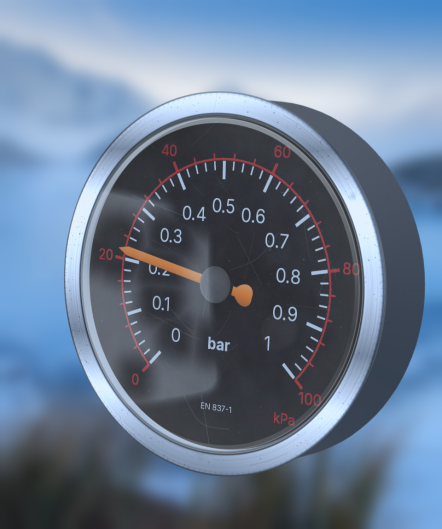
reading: 0.22bar
